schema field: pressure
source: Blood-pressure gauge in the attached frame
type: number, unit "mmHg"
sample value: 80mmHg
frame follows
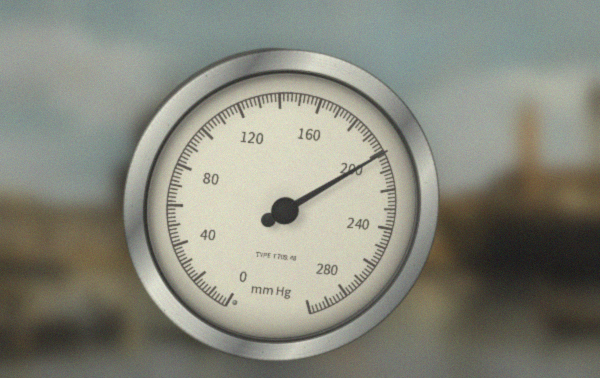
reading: 200mmHg
